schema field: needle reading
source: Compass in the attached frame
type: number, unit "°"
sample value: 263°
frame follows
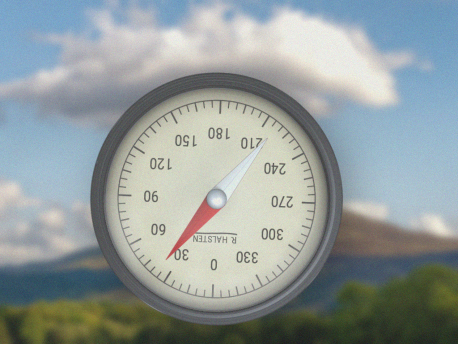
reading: 37.5°
